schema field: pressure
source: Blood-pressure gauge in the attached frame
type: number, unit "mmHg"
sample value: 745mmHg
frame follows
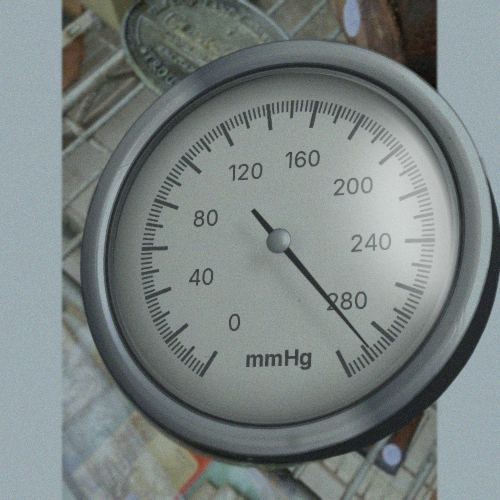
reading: 288mmHg
